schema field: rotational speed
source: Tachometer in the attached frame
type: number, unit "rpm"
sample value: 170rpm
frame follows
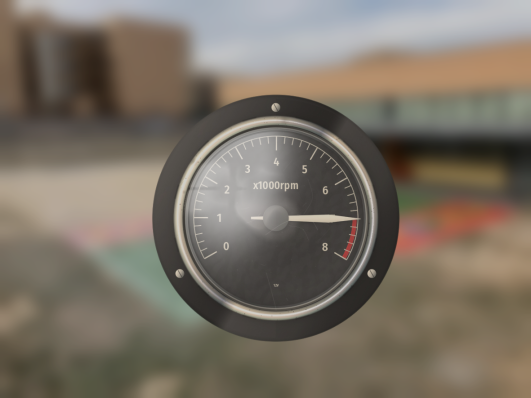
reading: 7000rpm
